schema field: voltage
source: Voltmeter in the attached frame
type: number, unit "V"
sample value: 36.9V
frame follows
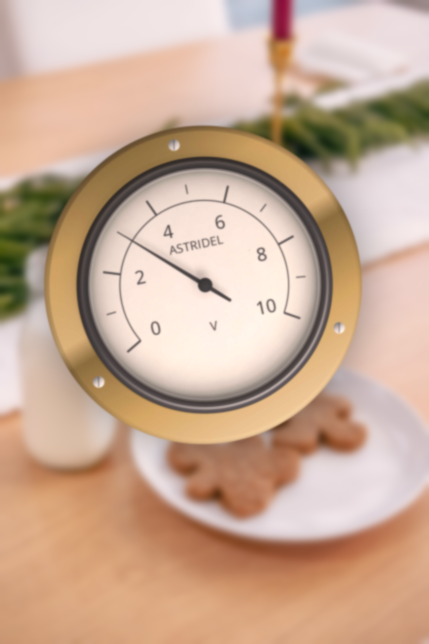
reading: 3V
